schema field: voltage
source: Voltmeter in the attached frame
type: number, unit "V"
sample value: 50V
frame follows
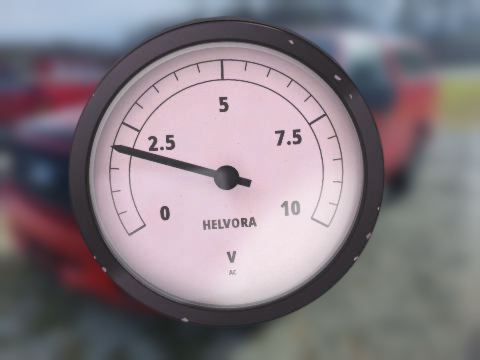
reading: 2V
